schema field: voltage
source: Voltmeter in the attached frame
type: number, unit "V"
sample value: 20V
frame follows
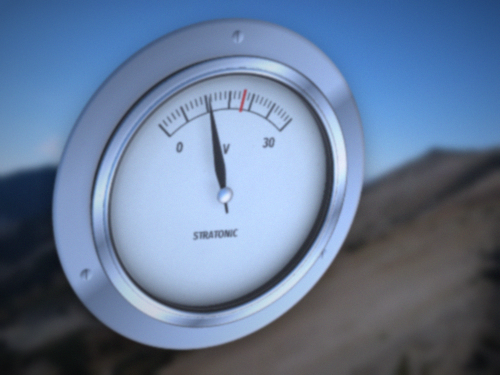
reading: 10V
